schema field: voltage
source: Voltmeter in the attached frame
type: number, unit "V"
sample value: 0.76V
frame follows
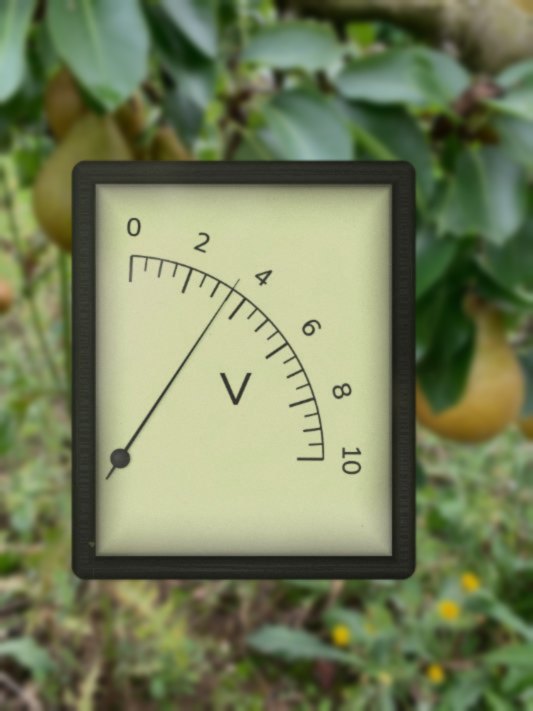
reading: 3.5V
